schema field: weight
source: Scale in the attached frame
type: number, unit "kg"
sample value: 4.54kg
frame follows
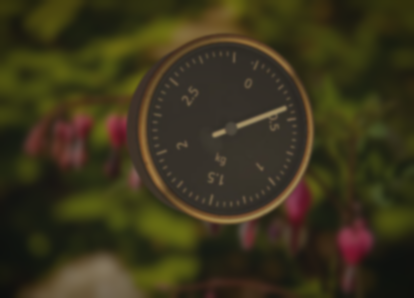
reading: 0.4kg
